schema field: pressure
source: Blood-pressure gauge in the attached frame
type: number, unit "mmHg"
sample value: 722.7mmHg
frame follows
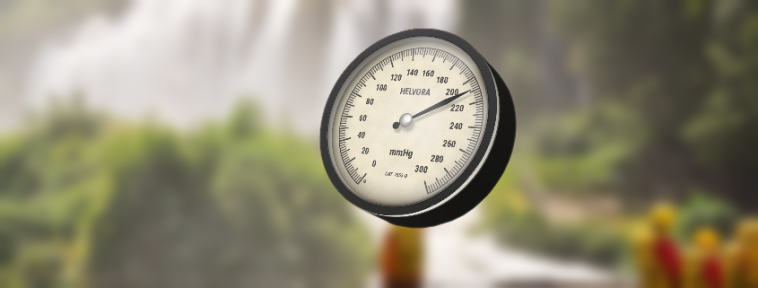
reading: 210mmHg
